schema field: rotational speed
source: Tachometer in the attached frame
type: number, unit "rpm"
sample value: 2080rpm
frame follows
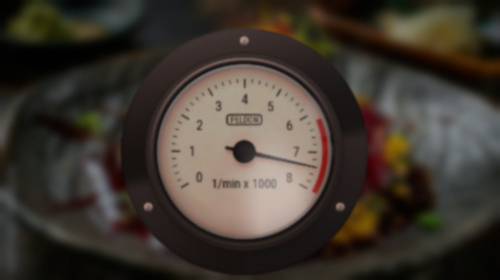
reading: 7400rpm
